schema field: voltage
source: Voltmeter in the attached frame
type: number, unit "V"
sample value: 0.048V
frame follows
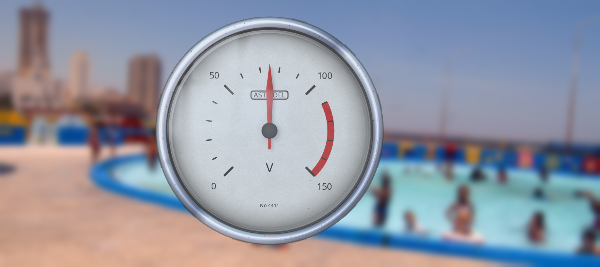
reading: 75V
